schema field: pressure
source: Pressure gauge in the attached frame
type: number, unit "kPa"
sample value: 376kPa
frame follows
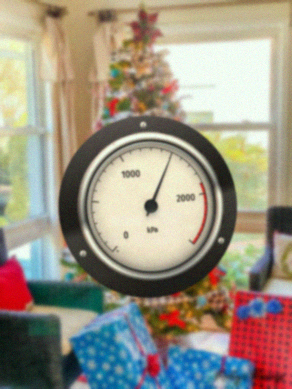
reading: 1500kPa
